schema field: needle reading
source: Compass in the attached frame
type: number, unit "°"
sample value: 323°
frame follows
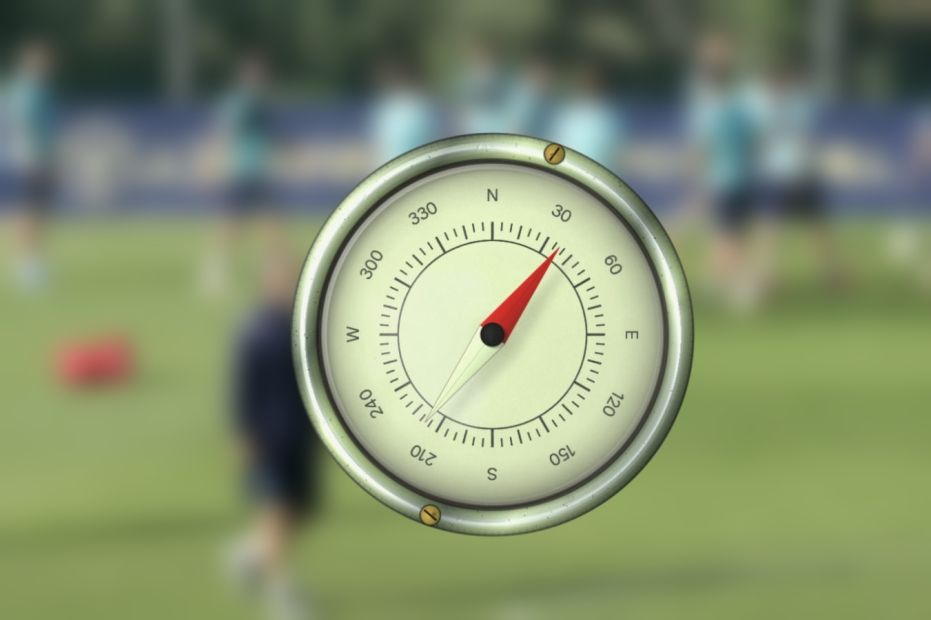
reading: 37.5°
